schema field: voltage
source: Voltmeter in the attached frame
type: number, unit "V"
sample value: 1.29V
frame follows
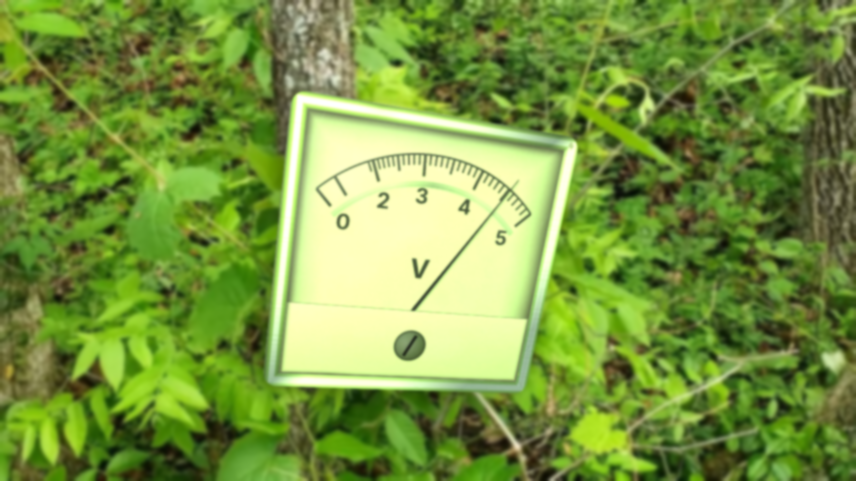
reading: 4.5V
